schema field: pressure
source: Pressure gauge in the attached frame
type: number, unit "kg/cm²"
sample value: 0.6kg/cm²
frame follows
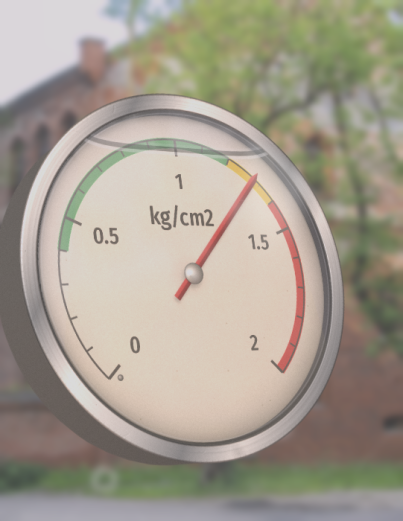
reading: 1.3kg/cm²
